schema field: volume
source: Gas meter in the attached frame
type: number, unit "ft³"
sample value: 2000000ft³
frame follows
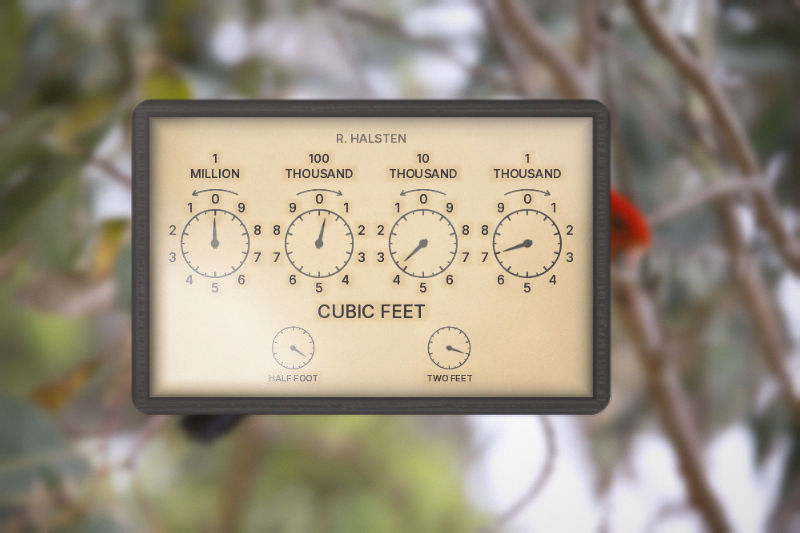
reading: 3700ft³
